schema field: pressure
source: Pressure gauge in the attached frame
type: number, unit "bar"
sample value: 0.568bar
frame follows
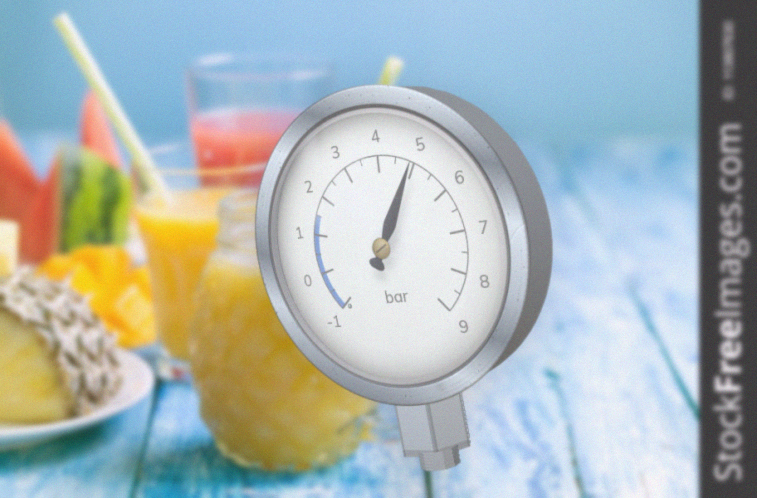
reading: 5bar
